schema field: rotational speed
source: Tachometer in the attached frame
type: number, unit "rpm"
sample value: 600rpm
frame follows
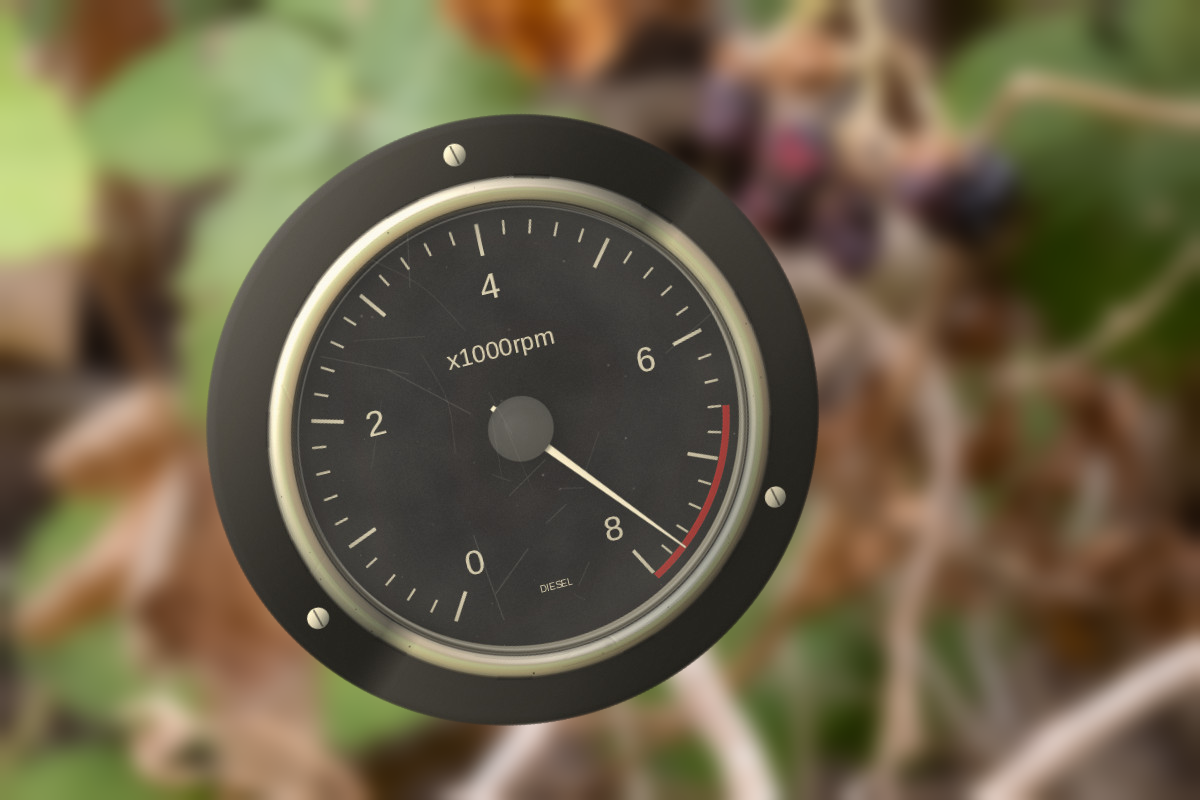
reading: 7700rpm
